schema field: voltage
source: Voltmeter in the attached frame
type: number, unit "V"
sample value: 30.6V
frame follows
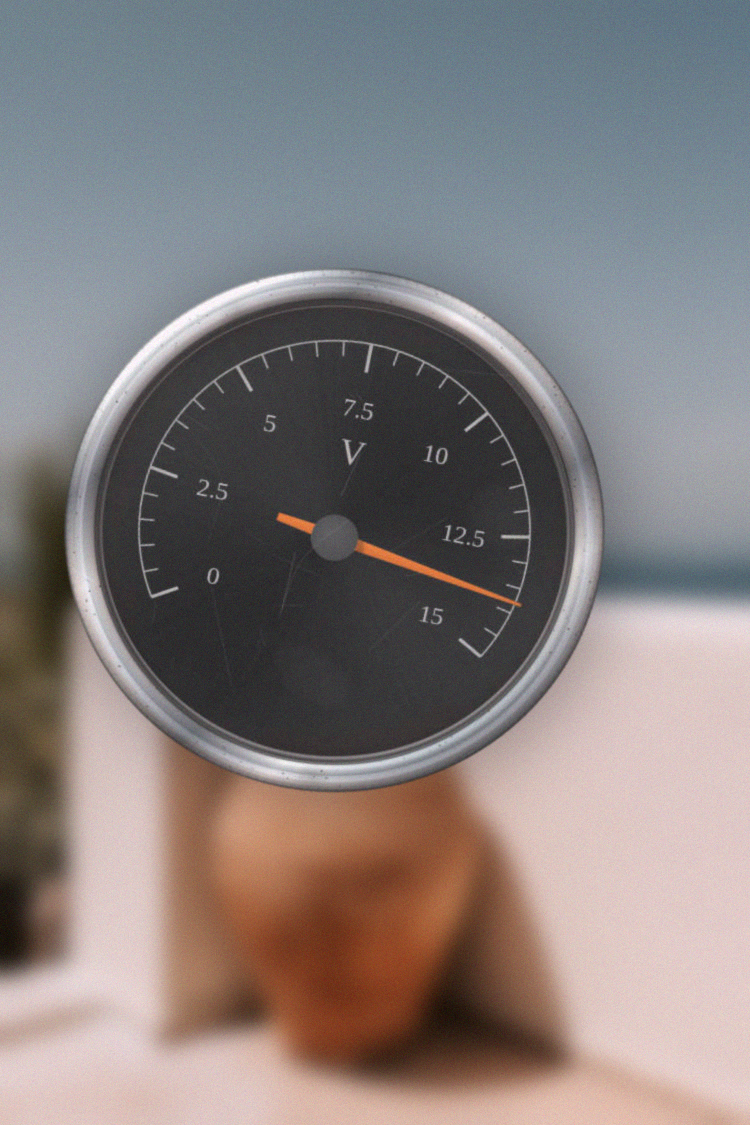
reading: 13.75V
